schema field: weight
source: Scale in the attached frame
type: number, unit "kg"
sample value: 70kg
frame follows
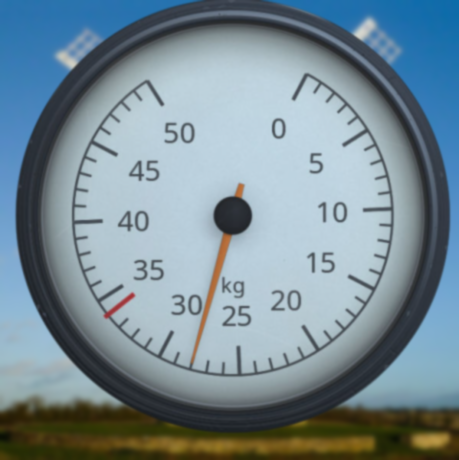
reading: 28kg
